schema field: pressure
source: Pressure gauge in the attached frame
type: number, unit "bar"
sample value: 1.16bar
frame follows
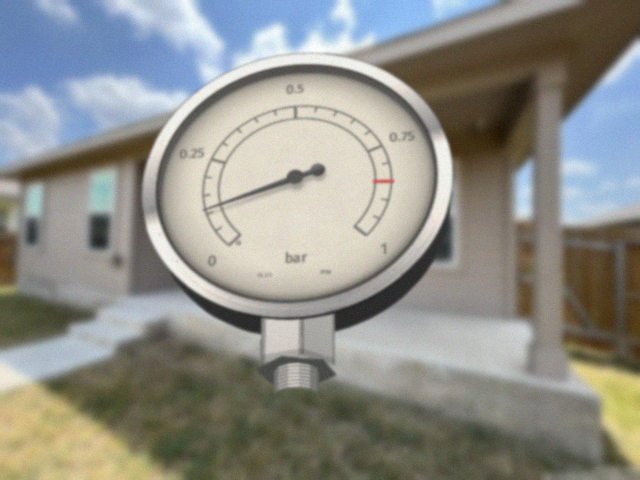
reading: 0.1bar
